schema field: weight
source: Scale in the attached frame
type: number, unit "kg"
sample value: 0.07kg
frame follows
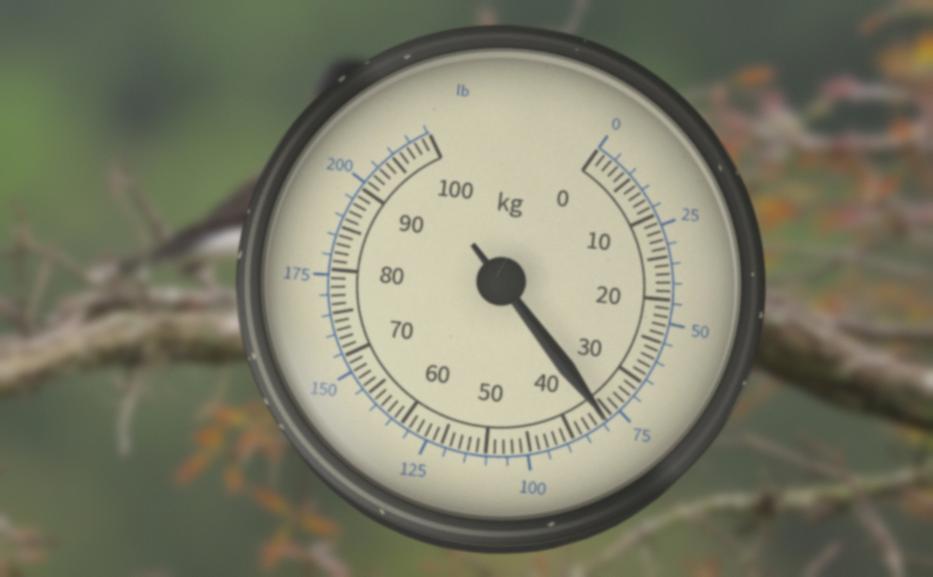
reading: 36kg
